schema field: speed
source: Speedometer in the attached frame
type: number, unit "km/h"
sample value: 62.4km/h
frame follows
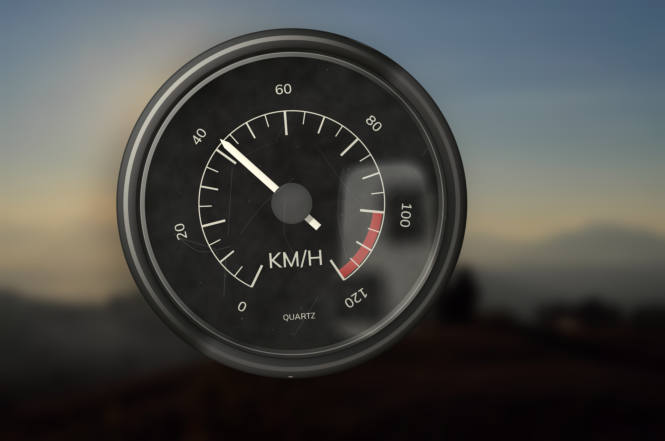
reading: 42.5km/h
